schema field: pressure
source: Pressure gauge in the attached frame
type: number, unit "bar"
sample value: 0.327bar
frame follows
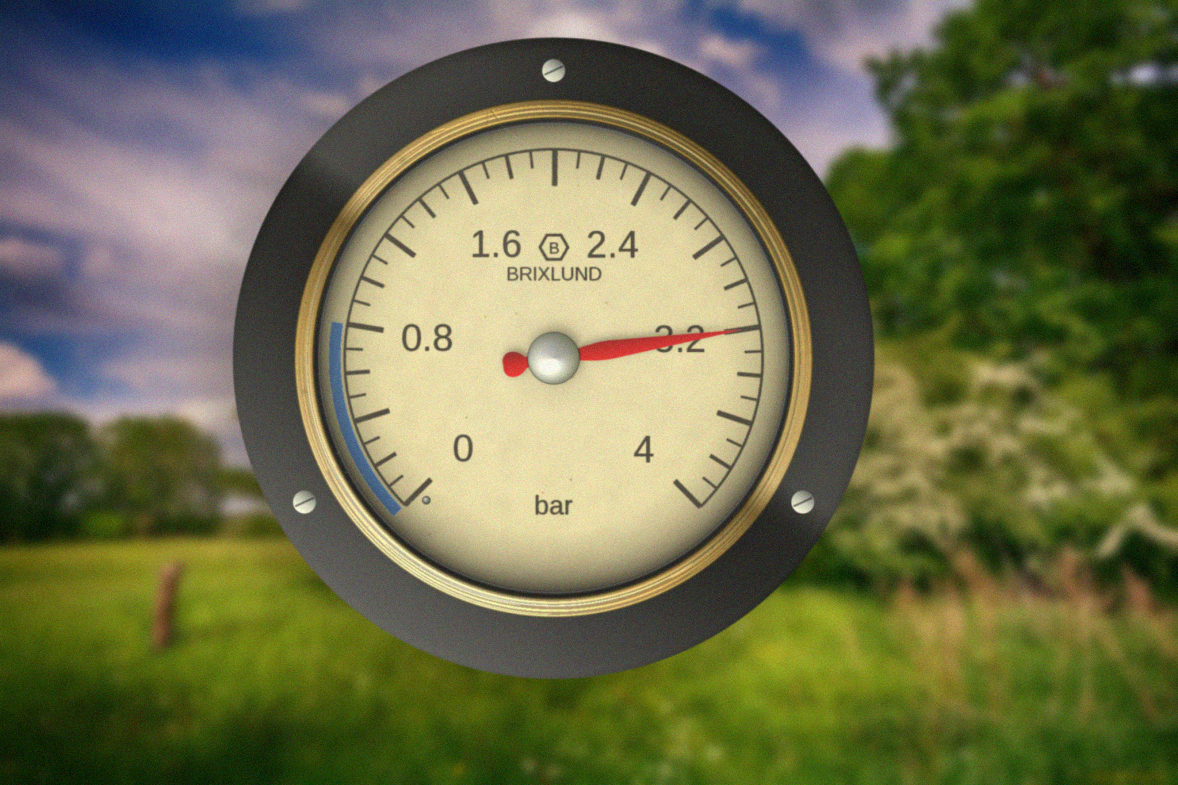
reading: 3.2bar
